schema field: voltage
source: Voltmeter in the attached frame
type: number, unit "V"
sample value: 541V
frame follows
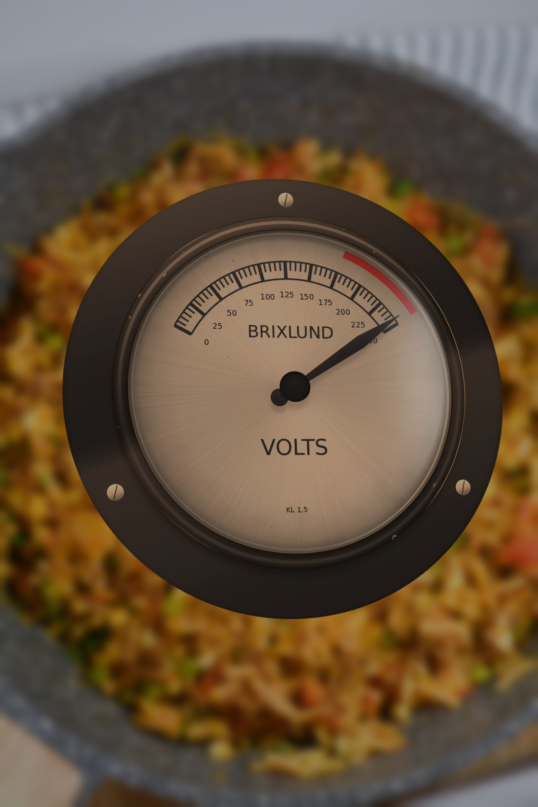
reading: 245V
